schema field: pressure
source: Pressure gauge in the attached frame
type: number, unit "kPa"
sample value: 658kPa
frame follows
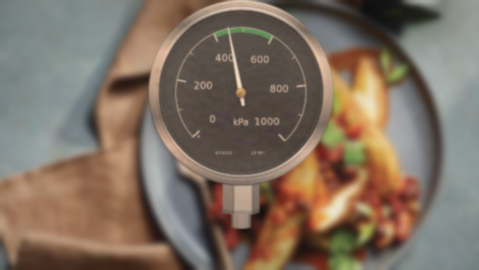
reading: 450kPa
